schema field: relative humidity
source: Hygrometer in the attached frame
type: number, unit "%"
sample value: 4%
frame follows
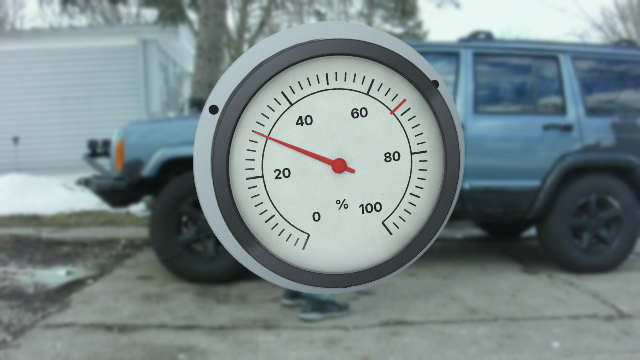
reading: 30%
